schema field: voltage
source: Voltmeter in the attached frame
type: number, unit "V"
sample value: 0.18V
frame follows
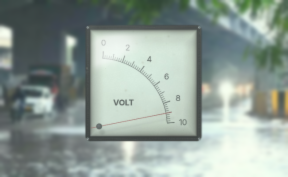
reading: 9V
